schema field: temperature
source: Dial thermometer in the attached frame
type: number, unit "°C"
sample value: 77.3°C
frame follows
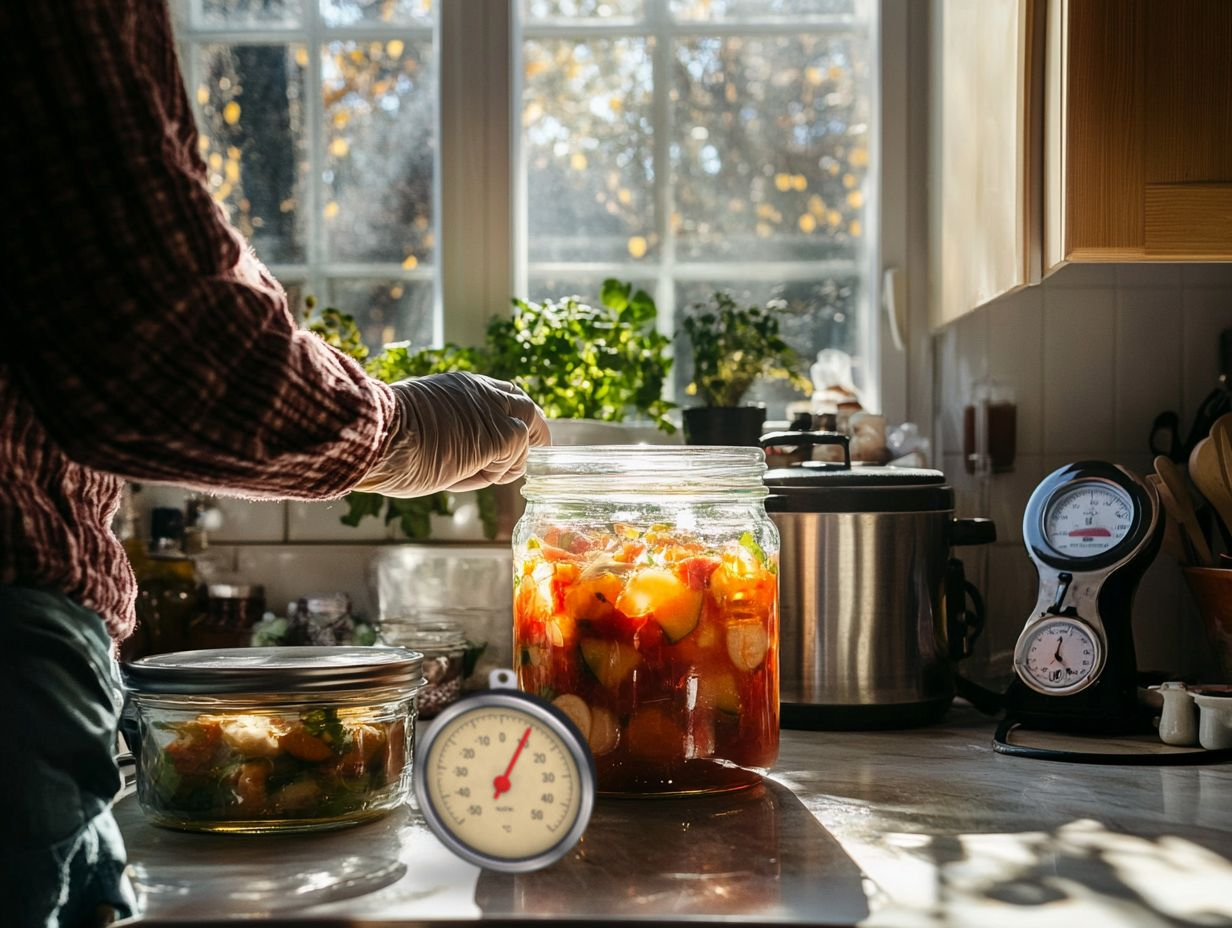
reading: 10°C
